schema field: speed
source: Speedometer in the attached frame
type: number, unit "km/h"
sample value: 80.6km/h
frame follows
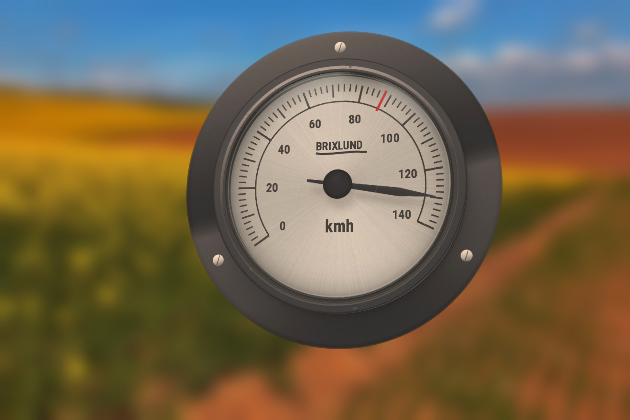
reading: 130km/h
